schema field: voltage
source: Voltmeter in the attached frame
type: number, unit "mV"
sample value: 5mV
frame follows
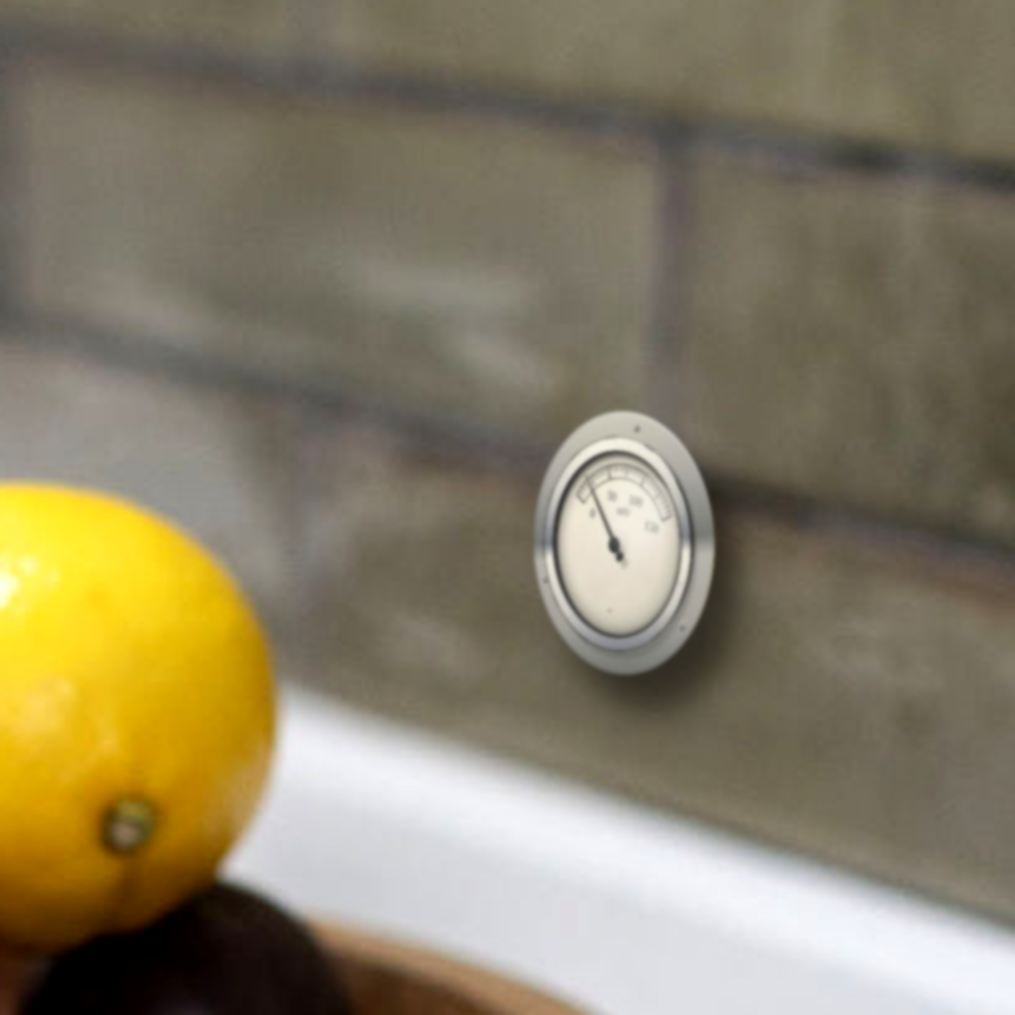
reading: 25mV
